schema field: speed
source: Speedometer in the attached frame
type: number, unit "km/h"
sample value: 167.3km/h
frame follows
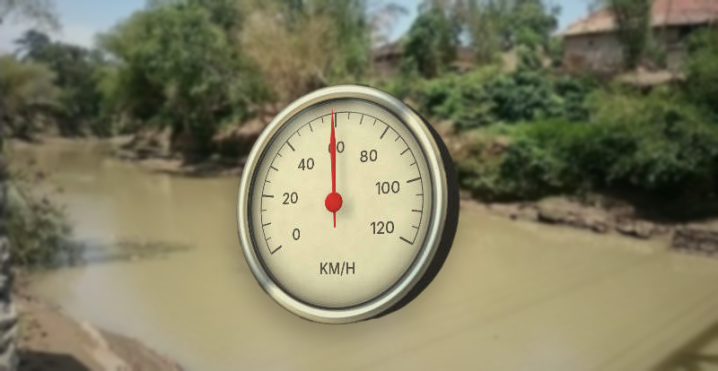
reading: 60km/h
